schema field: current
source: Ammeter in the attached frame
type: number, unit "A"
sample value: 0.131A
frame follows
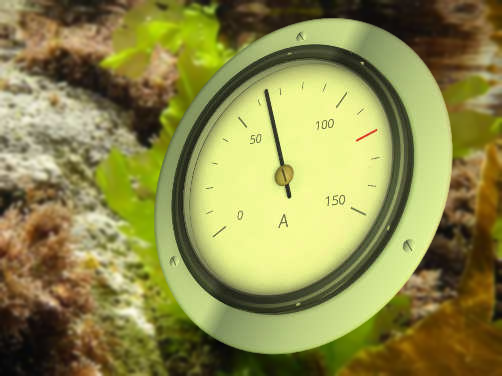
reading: 65A
